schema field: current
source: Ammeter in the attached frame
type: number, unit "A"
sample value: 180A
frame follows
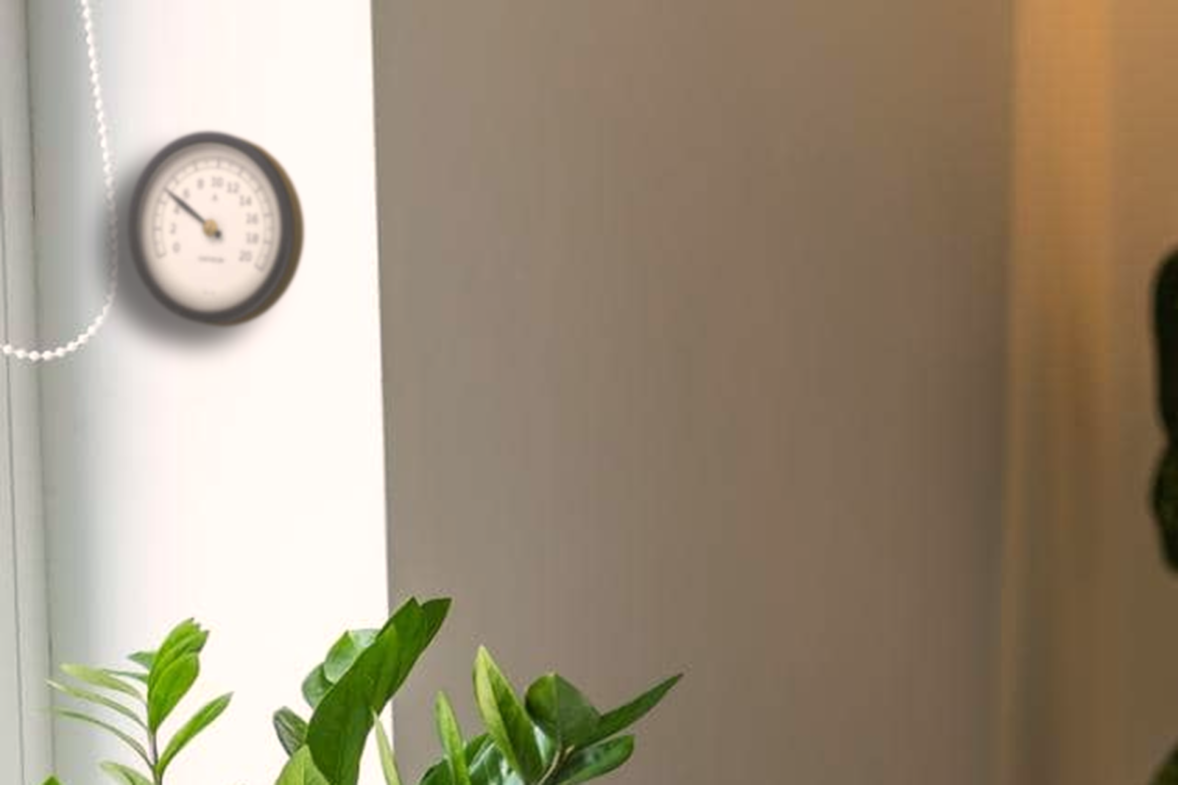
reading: 5A
